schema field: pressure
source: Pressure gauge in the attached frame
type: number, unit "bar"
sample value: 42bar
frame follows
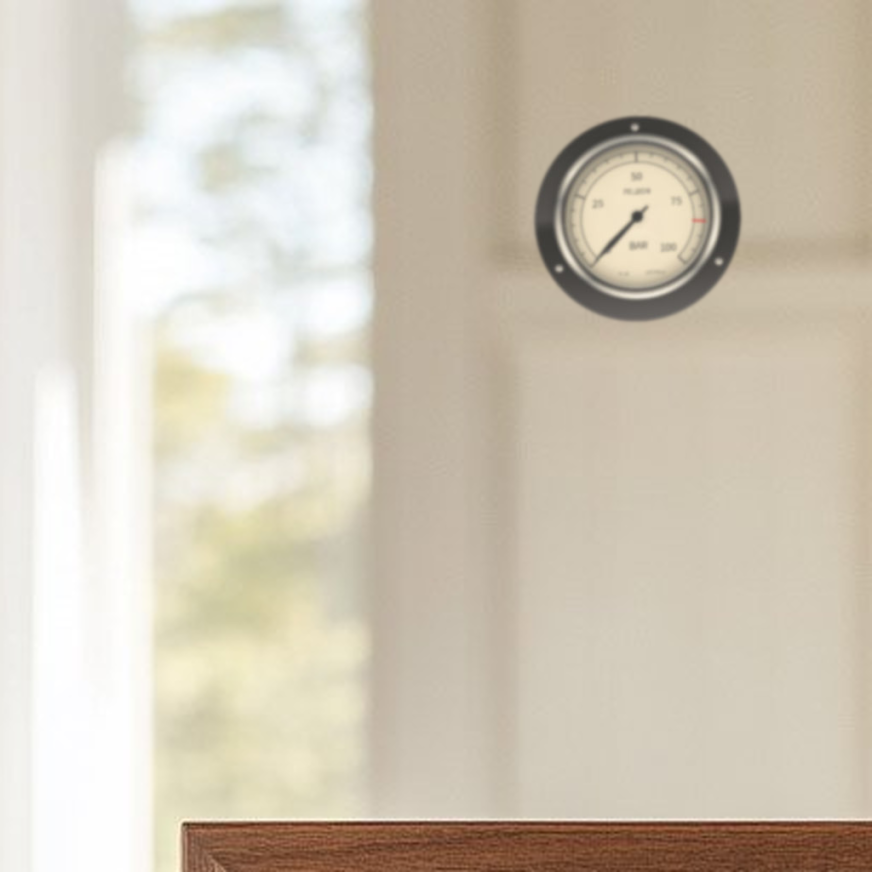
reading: 0bar
